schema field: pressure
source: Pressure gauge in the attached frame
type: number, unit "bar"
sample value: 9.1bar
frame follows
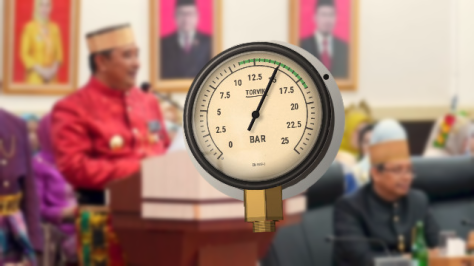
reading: 15bar
